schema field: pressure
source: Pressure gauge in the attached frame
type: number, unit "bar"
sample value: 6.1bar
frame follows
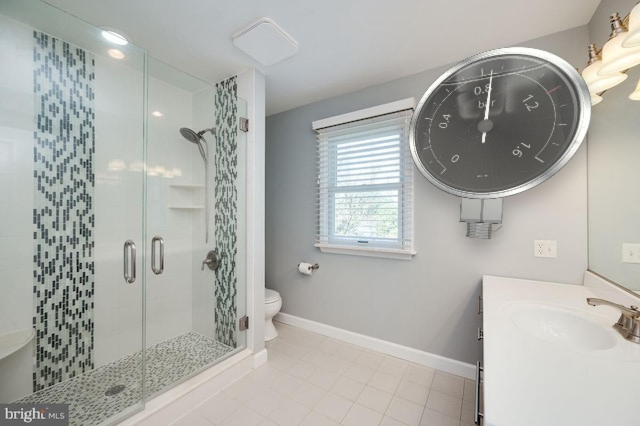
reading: 0.85bar
